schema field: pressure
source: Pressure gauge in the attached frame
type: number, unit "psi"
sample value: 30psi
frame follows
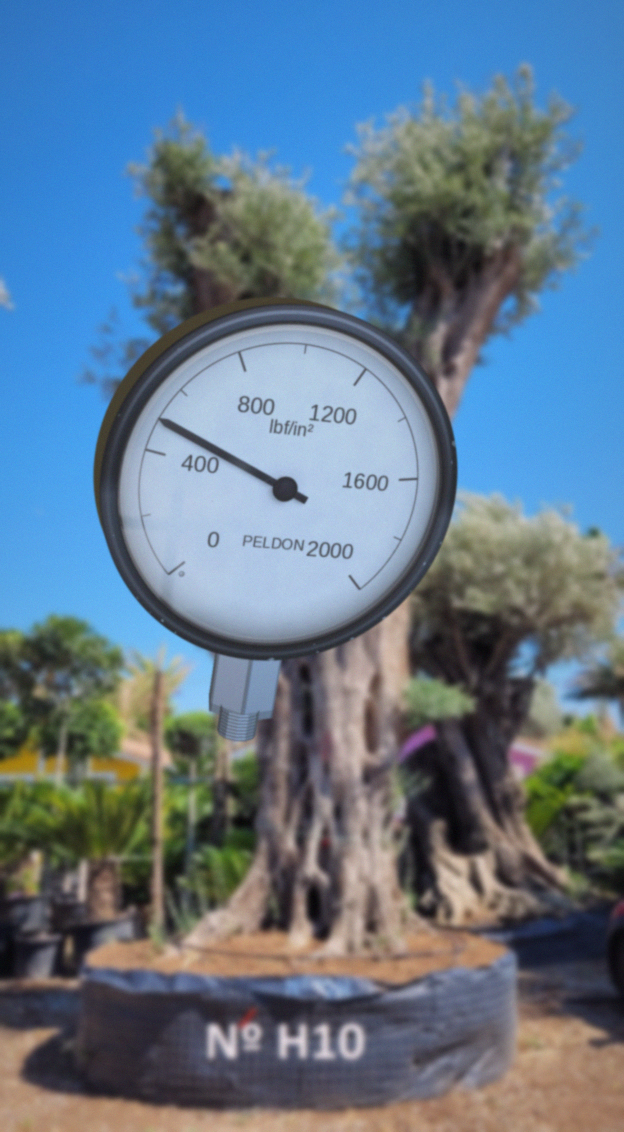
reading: 500psi
